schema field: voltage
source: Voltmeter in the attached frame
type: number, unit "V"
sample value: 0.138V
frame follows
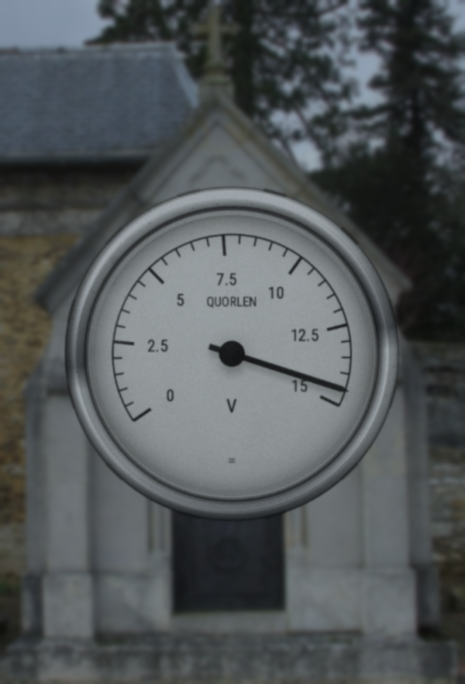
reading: 14.5V
